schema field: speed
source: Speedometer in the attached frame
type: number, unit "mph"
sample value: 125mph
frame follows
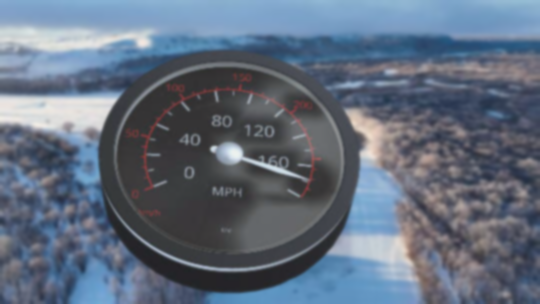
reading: 170mph
